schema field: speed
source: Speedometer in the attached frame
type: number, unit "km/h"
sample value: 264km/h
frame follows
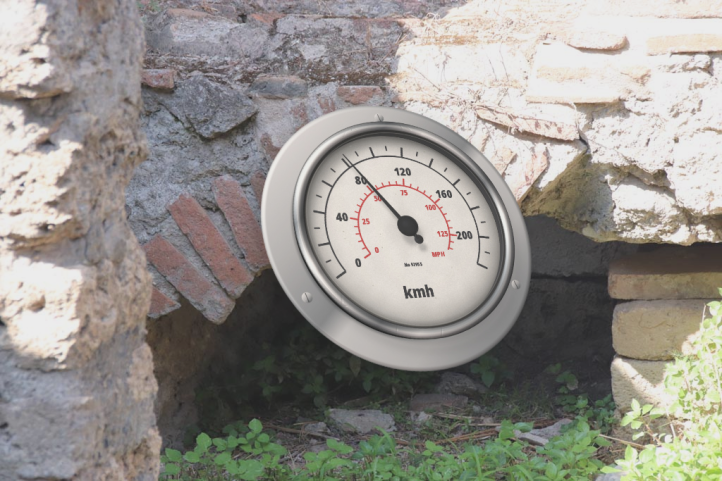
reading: 80km/h
